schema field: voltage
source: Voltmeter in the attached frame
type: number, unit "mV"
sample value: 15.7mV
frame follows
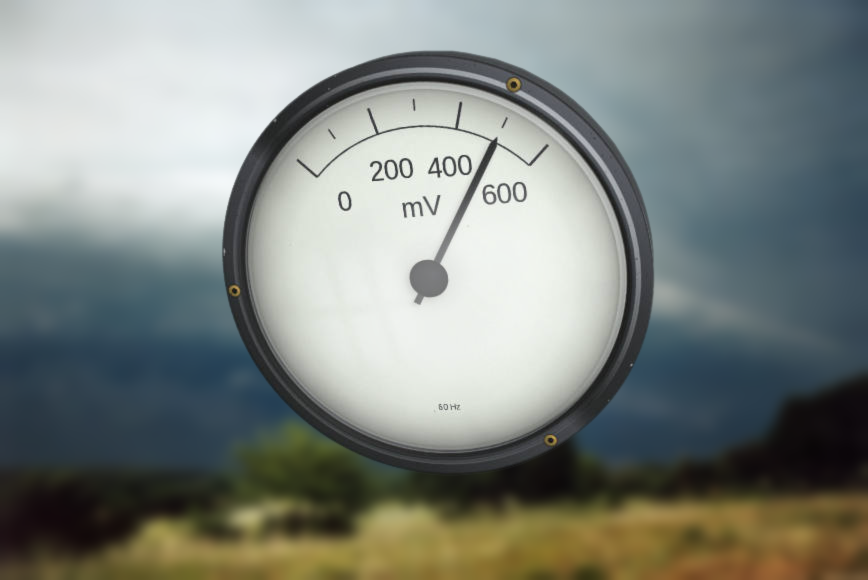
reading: 500mV
